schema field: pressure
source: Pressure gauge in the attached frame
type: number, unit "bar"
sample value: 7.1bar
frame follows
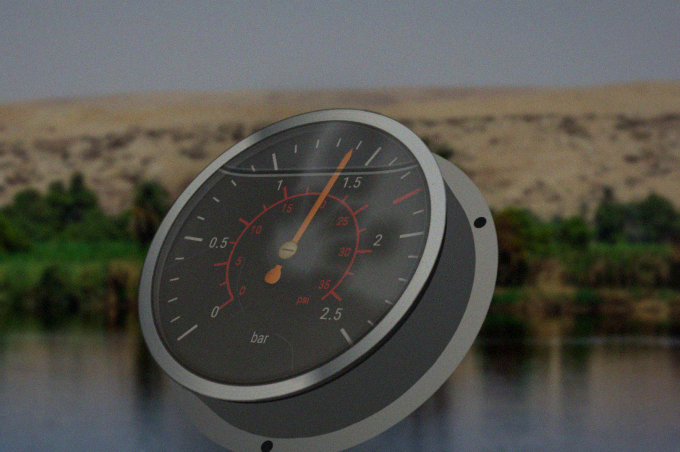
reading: 1.4bar
